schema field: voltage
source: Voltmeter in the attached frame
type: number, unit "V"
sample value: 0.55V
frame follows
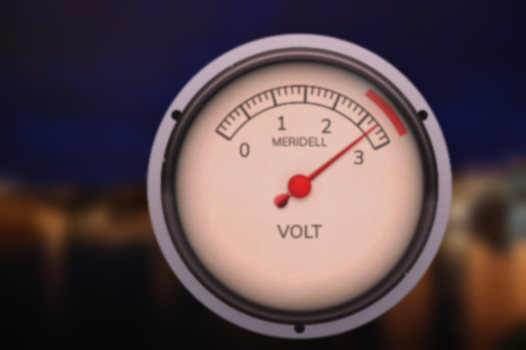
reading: 2.7V
